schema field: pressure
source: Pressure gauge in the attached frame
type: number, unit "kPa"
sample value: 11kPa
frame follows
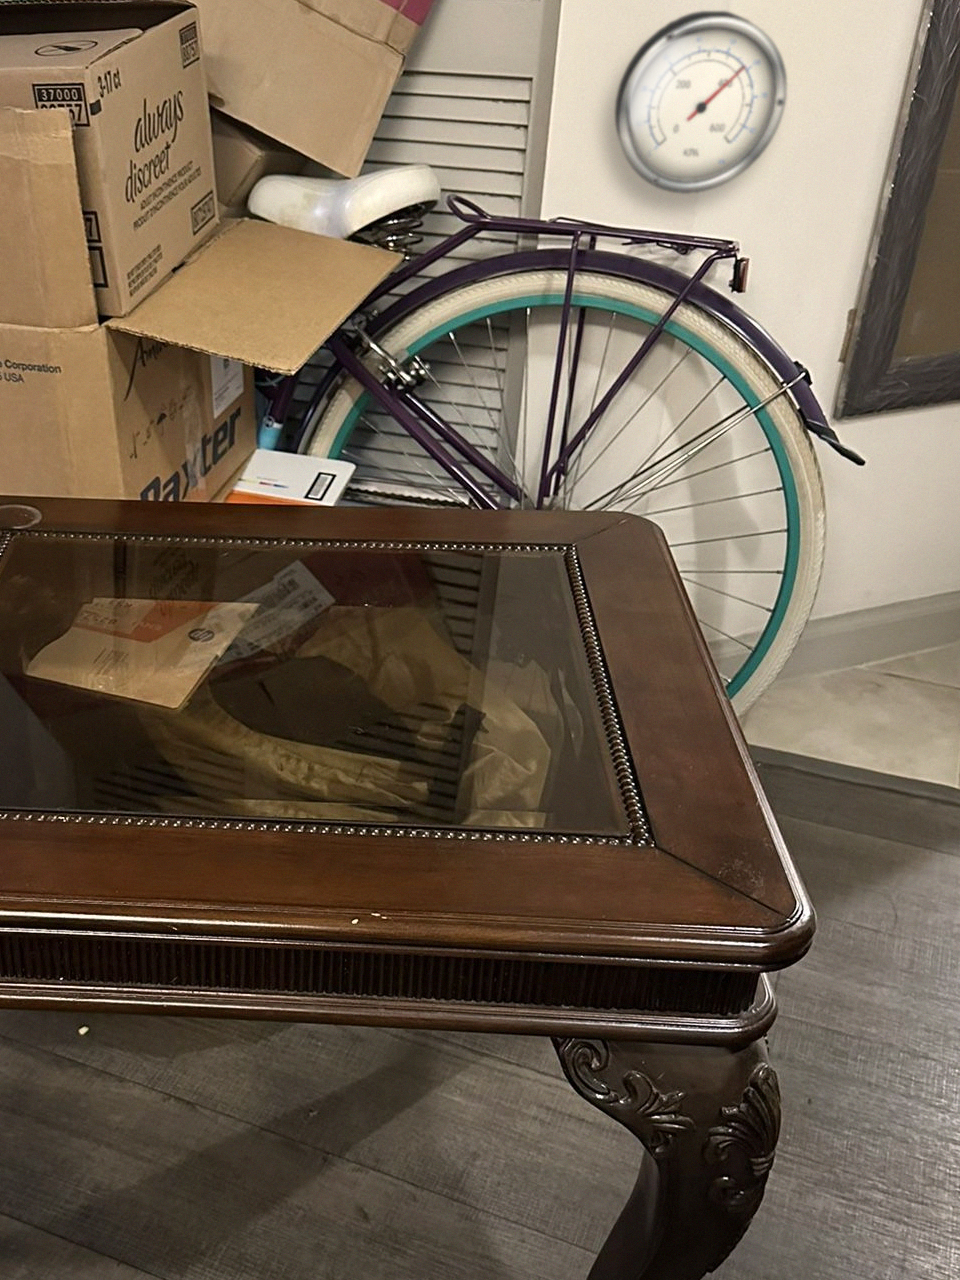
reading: 400kPa
